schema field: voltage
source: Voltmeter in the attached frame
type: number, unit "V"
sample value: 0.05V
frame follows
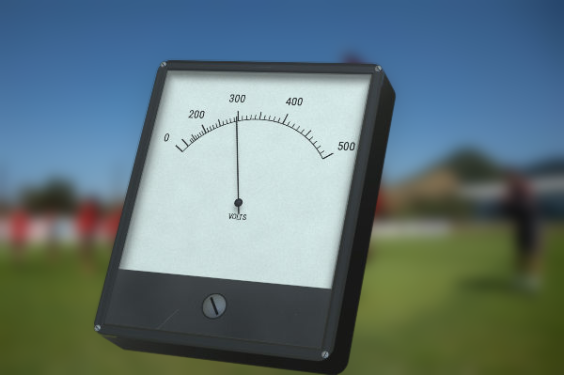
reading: 300V
